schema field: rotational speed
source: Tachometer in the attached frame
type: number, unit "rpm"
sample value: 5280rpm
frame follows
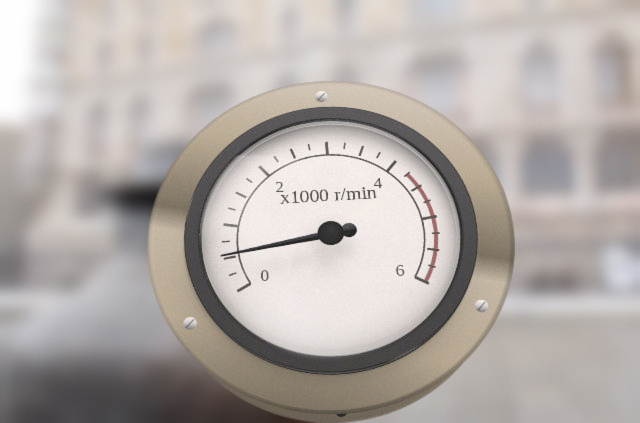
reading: 500rpm
